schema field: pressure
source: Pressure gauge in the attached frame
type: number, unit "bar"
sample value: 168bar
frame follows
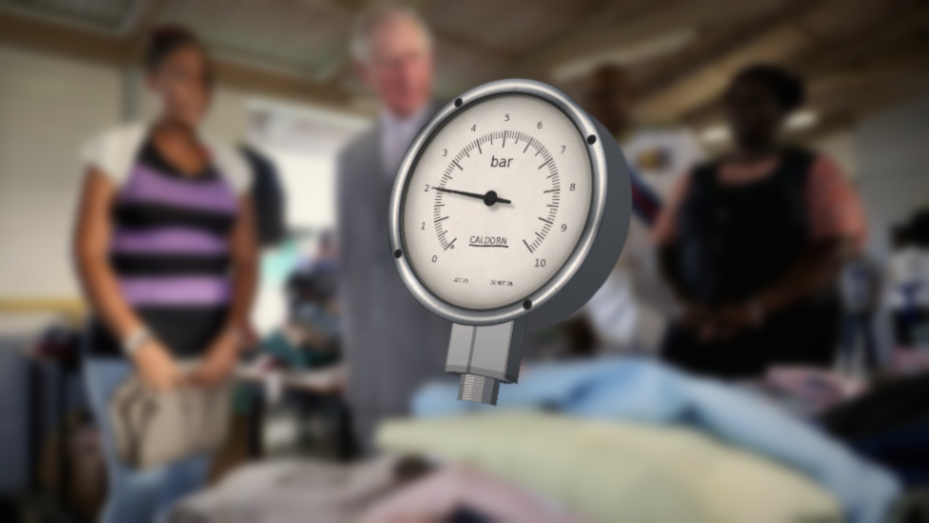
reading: 2bar
